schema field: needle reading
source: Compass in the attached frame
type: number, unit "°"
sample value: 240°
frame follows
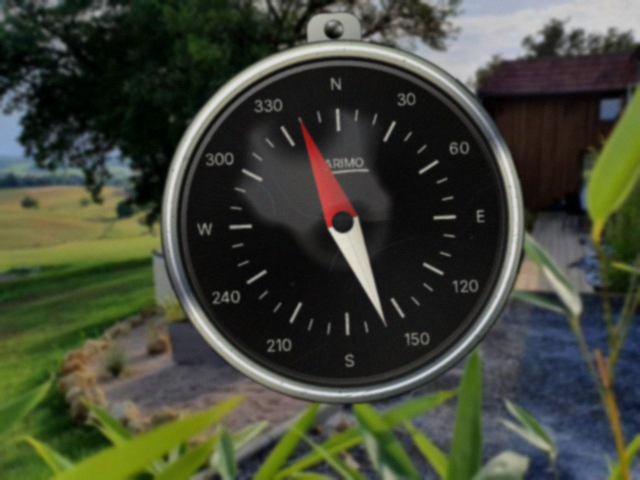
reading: 340°
